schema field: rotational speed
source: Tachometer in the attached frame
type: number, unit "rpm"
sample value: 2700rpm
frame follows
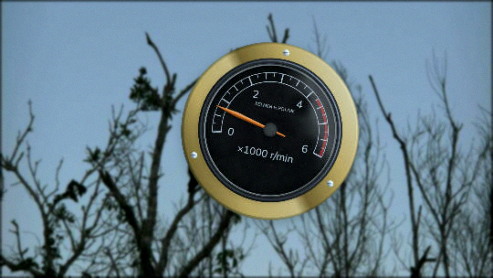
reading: 750rpm
